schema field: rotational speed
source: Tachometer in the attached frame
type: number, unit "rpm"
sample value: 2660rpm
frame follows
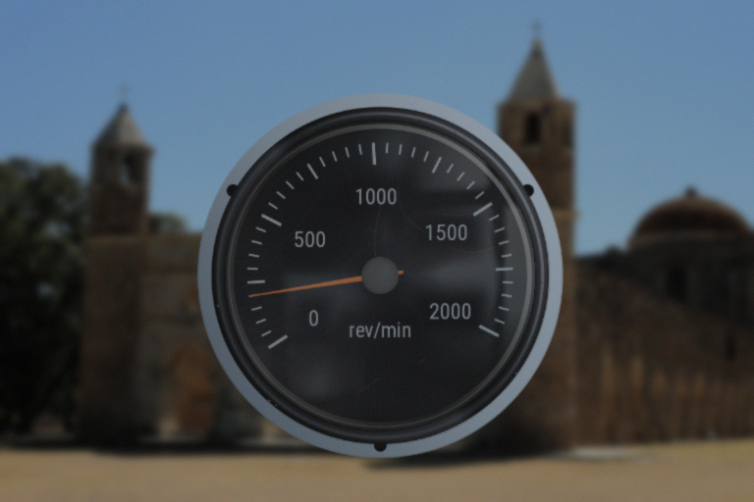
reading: 200rpm
